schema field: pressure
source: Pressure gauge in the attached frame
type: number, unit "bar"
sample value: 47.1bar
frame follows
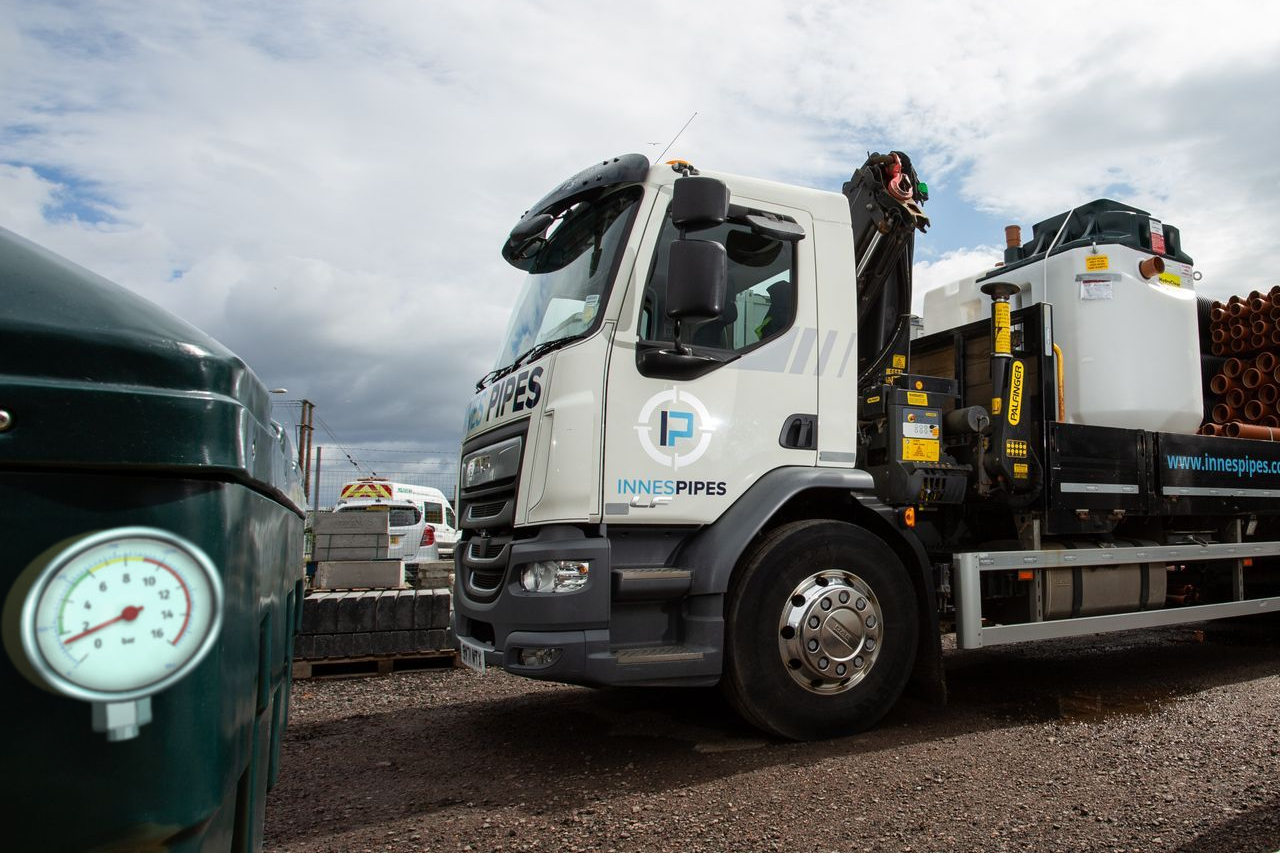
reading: 1.5bar
